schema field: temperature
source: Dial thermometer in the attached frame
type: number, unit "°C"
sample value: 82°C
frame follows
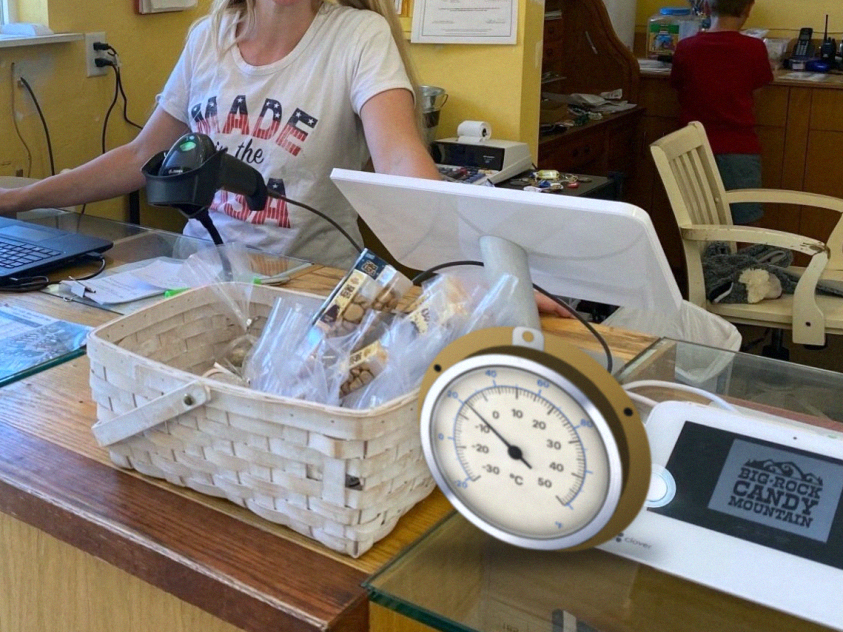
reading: -5°C
